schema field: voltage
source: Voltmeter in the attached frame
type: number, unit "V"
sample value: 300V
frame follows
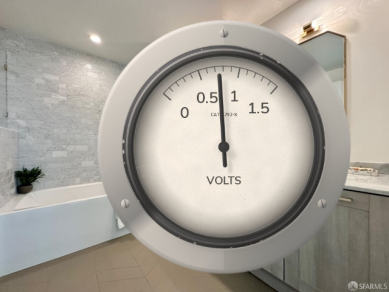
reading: 0.75V
